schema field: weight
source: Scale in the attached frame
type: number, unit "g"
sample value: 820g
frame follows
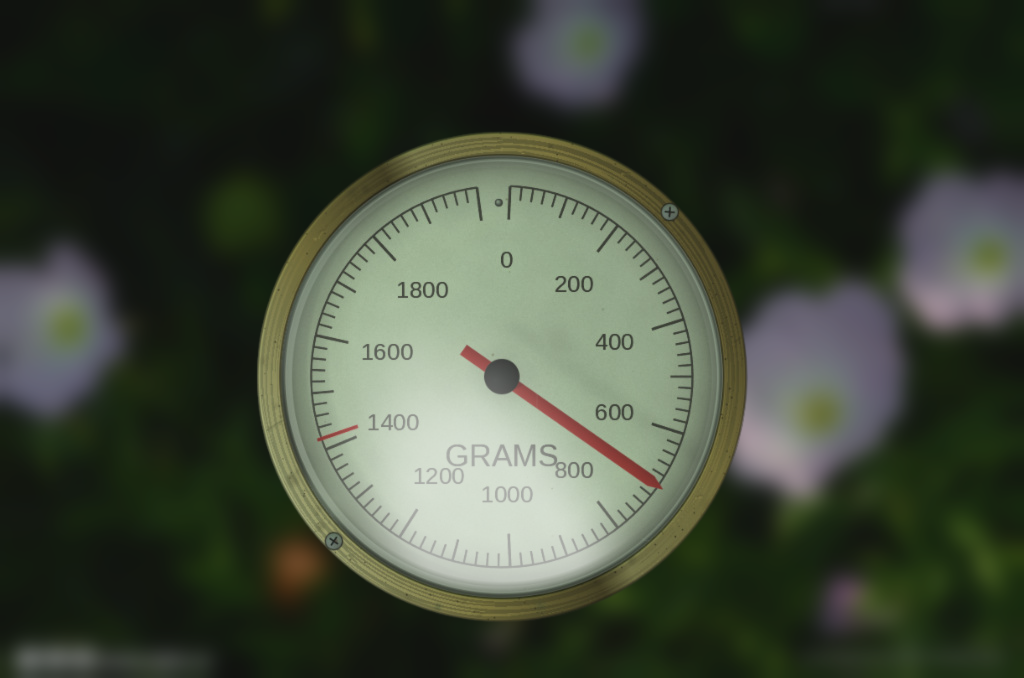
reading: 700g
